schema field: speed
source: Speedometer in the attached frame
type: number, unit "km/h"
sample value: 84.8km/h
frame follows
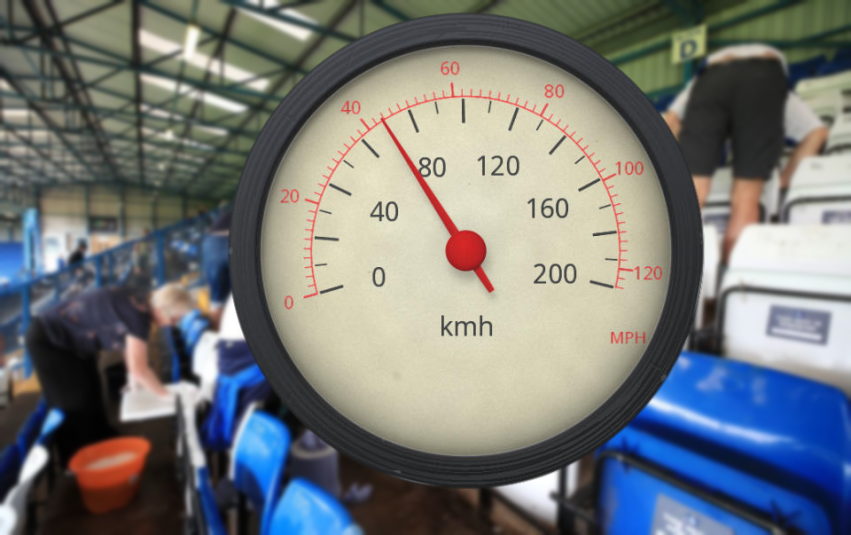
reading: 70km/h
